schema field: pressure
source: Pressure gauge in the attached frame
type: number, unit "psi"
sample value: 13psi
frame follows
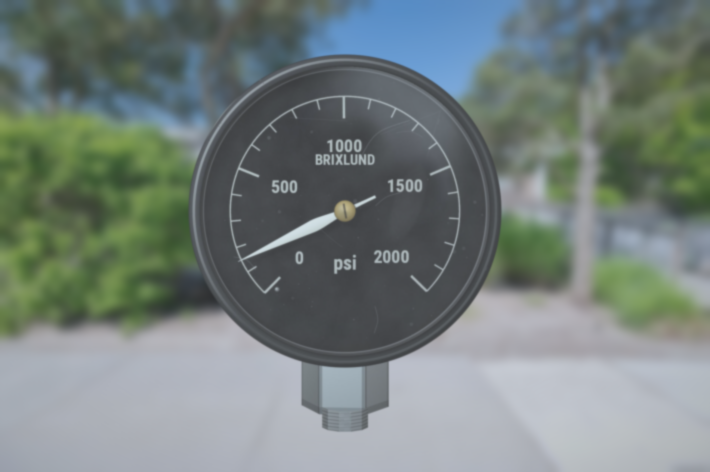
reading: 150psi
